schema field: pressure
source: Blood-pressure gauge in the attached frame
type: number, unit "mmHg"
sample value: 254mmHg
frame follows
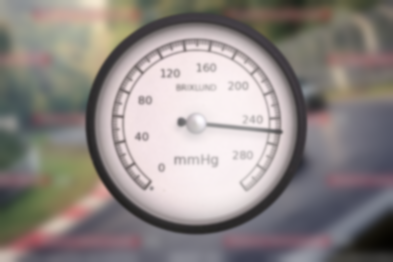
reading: 250mmHg
